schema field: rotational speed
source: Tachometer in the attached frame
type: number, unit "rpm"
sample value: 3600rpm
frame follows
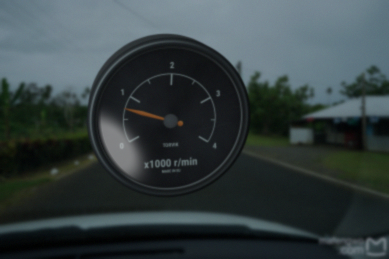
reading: 750rpm
